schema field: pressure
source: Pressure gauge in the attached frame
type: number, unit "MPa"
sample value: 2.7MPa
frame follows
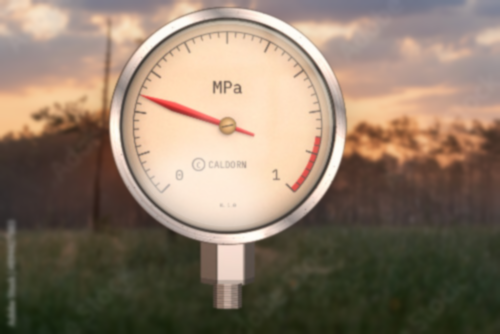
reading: 0.24MPa
